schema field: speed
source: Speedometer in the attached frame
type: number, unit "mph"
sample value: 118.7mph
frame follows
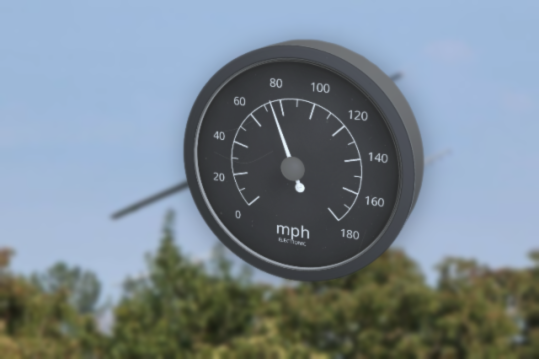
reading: 75mph
